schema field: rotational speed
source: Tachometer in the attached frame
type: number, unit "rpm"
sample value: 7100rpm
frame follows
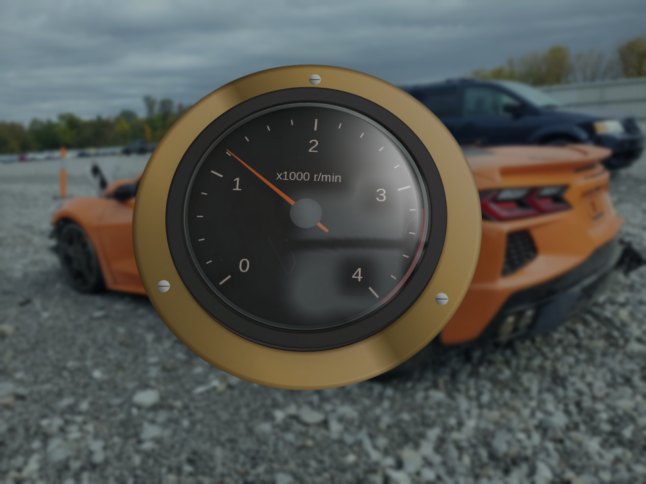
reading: 1200rpm
